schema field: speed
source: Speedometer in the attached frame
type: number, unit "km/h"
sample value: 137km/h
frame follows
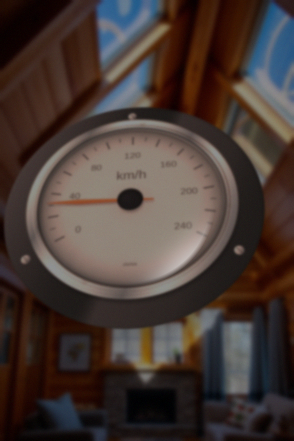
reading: 30km/h
